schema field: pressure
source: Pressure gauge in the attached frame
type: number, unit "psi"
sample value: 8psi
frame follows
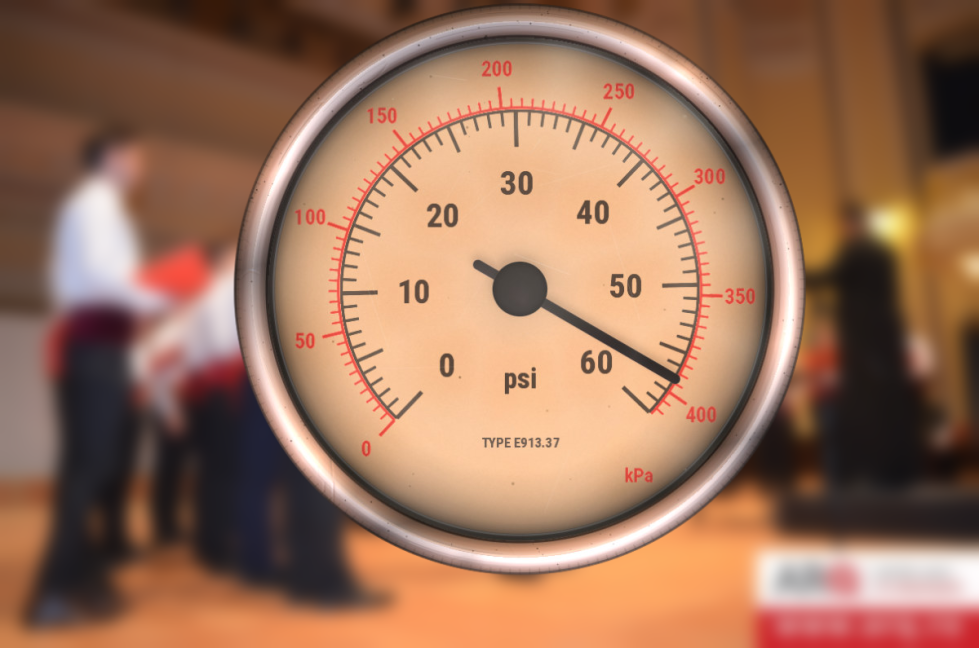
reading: 57psi
